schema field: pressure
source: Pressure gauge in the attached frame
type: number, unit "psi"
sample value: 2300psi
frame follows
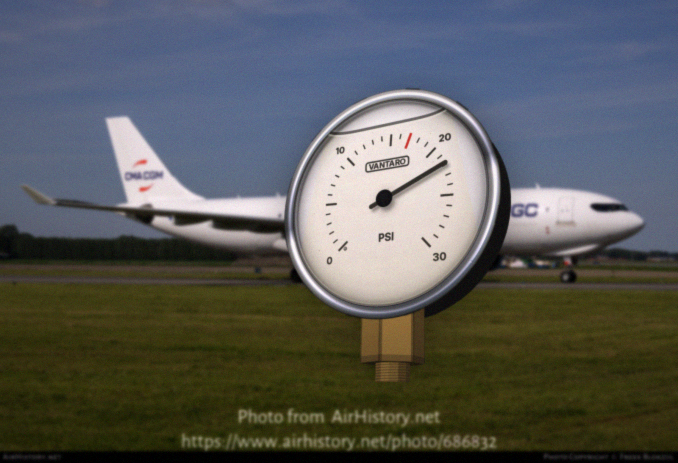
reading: 22psi
